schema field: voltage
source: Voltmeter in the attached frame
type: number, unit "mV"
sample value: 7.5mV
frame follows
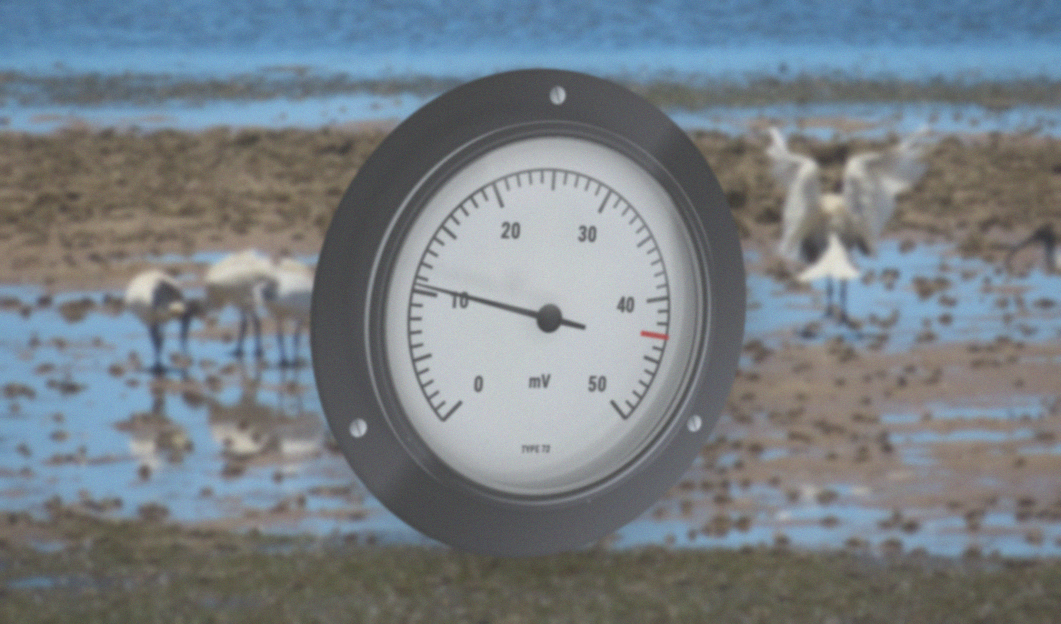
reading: 10.5mV
